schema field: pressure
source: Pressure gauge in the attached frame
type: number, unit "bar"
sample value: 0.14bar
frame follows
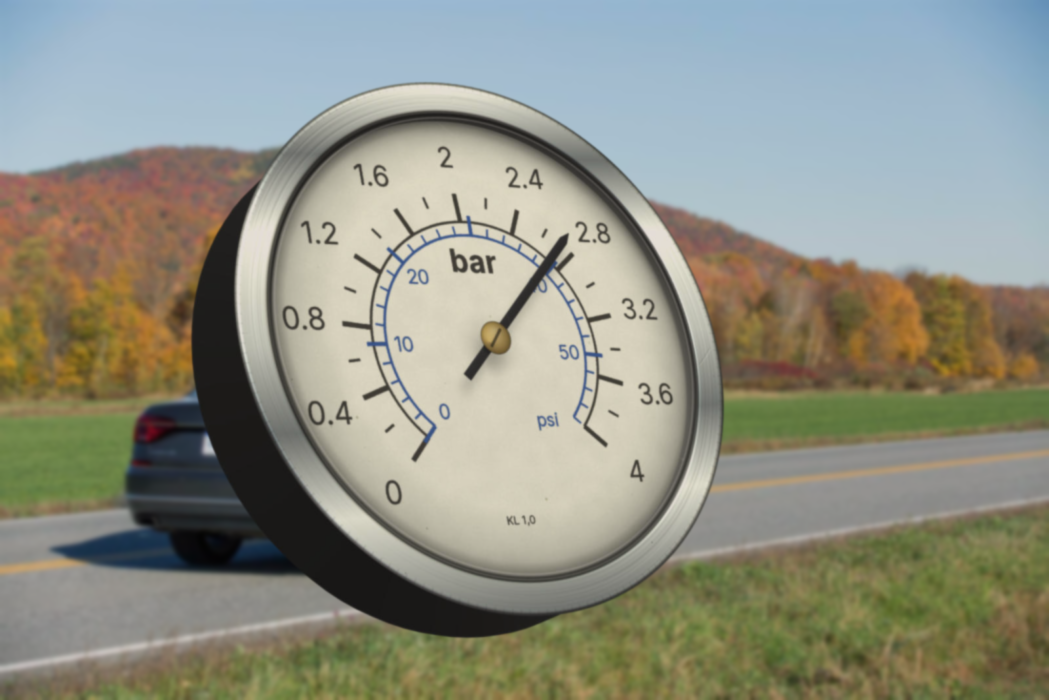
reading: 2.7bar
